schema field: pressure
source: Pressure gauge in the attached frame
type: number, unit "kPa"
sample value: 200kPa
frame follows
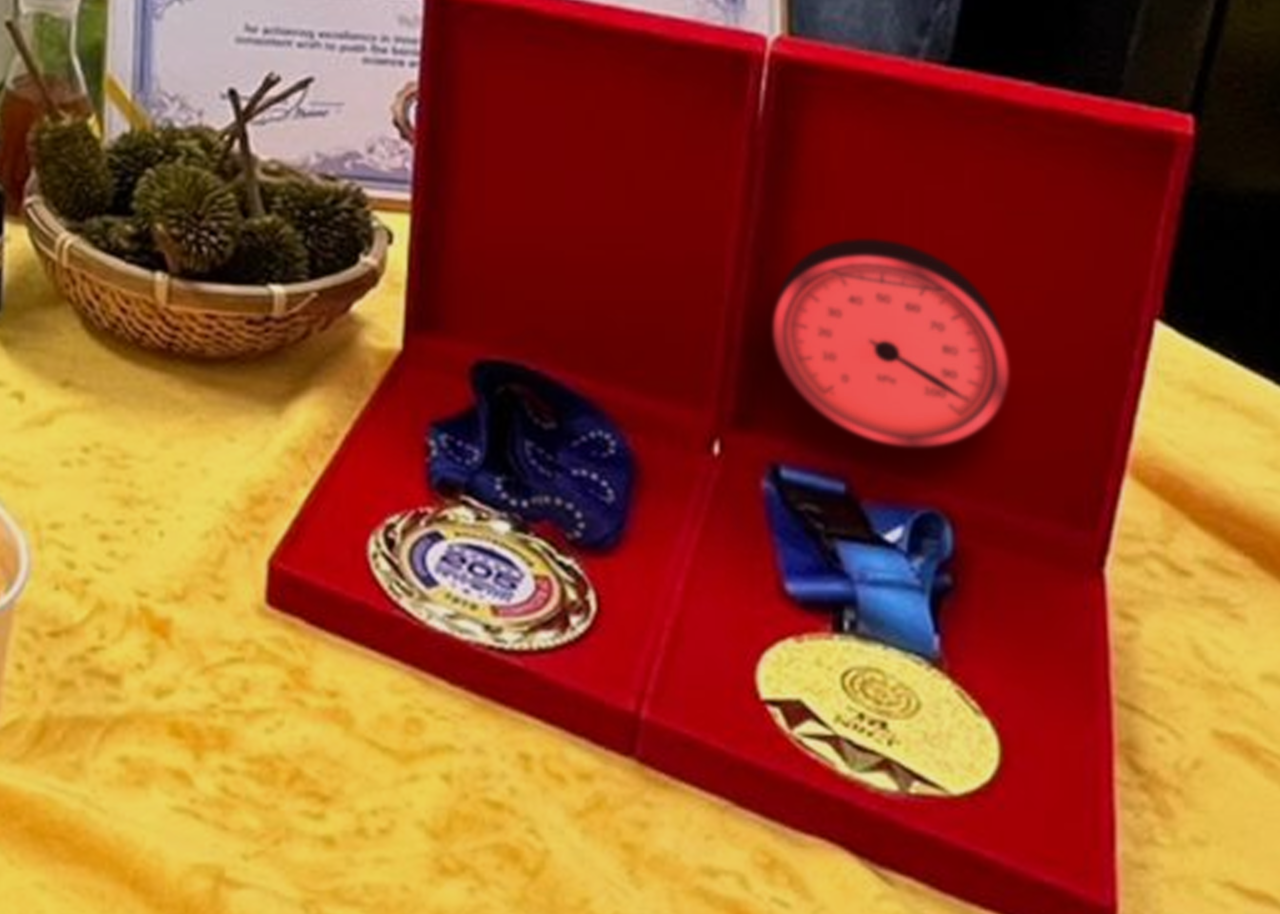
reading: 95kPa
